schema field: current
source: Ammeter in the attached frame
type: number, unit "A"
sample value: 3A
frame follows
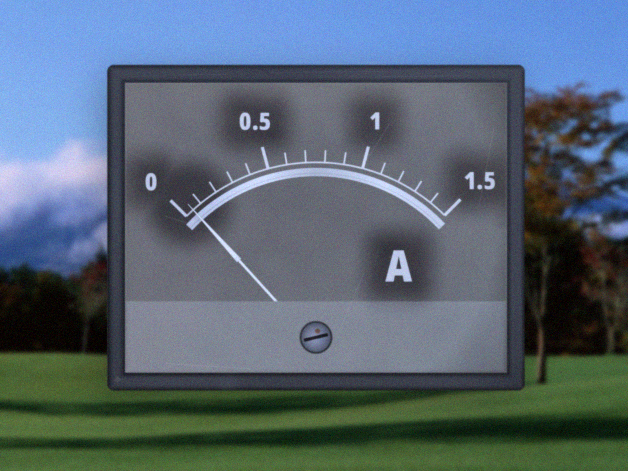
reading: 0.05A
